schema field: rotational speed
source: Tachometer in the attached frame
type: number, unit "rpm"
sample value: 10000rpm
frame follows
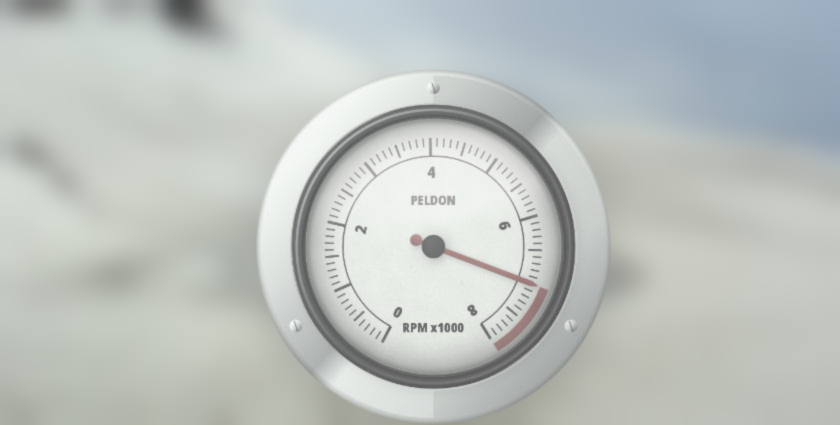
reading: 7000rpm
